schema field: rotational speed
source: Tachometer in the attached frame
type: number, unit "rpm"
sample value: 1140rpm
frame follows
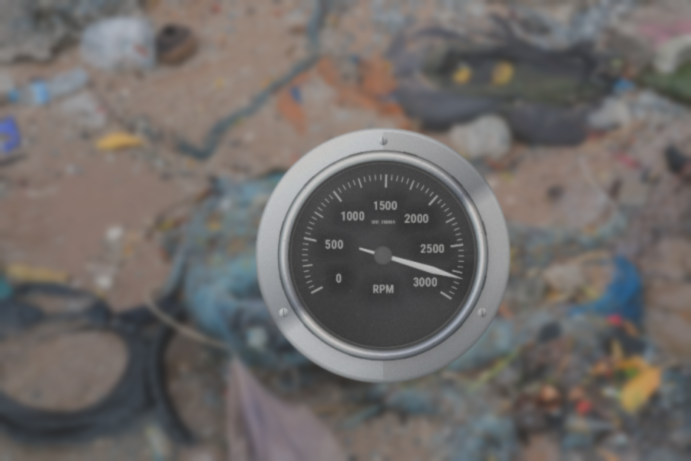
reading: 2800rpm
